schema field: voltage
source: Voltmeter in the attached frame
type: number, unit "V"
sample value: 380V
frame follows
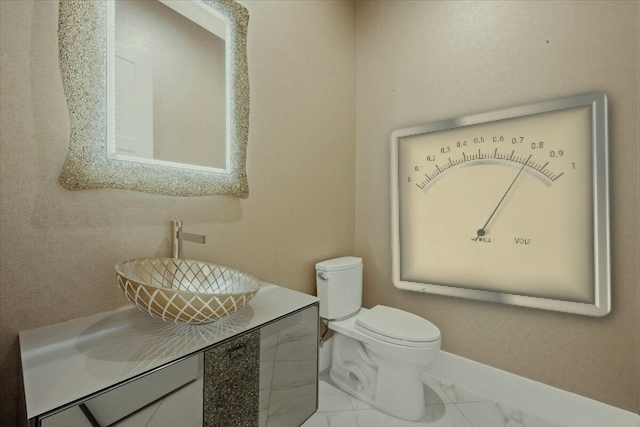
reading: 0.8V
